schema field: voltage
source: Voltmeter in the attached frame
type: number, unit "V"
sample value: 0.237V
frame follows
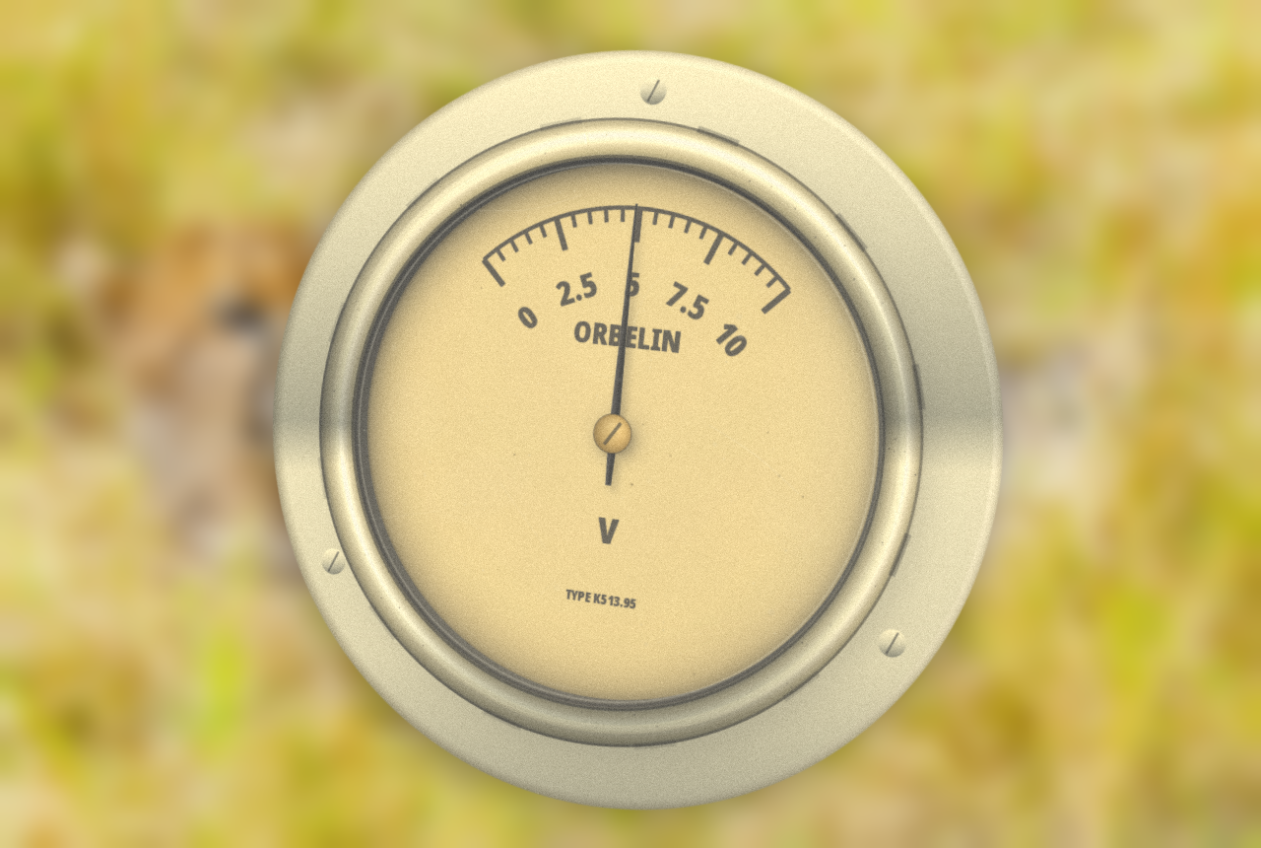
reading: 5V
